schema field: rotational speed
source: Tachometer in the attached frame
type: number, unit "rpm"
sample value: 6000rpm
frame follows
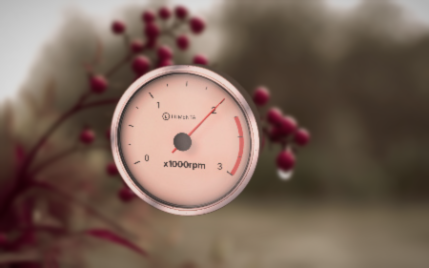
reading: 2000rpm
